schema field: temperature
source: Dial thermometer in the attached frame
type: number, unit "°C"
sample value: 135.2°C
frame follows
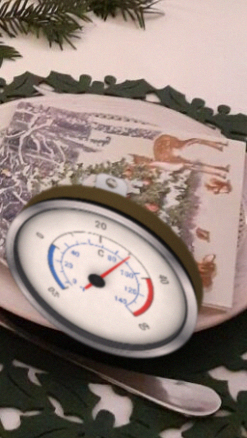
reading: 30°C
